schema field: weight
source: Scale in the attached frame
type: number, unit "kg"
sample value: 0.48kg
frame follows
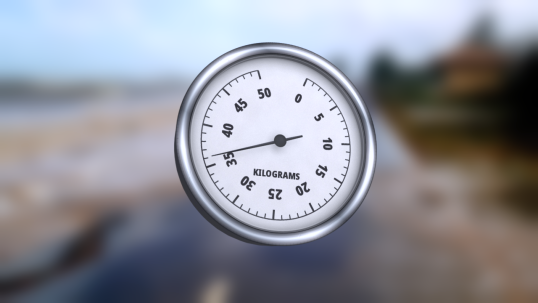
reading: 36kg
